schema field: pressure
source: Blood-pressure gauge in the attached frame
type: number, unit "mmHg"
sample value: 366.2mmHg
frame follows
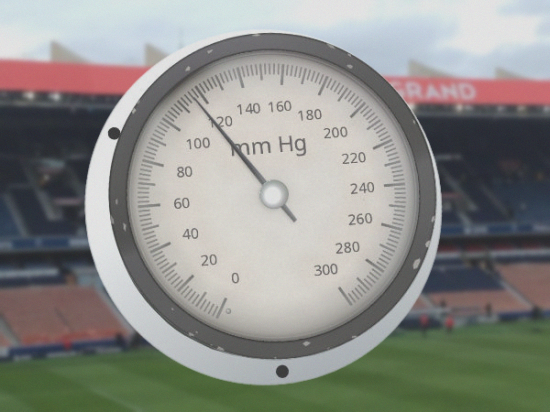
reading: 116mmHg
